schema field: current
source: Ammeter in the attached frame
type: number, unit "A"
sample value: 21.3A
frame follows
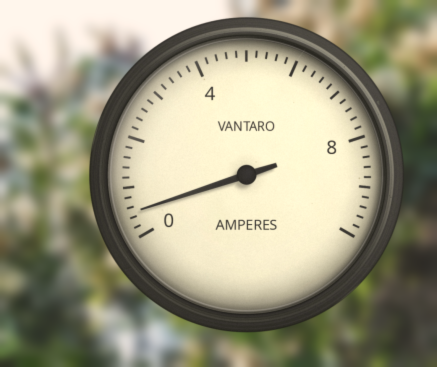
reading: 0.5A
